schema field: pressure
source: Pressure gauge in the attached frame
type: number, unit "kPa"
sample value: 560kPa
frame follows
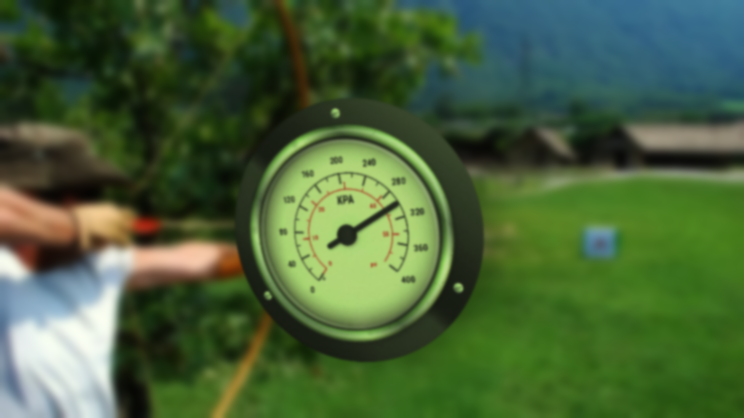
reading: 300kPa
